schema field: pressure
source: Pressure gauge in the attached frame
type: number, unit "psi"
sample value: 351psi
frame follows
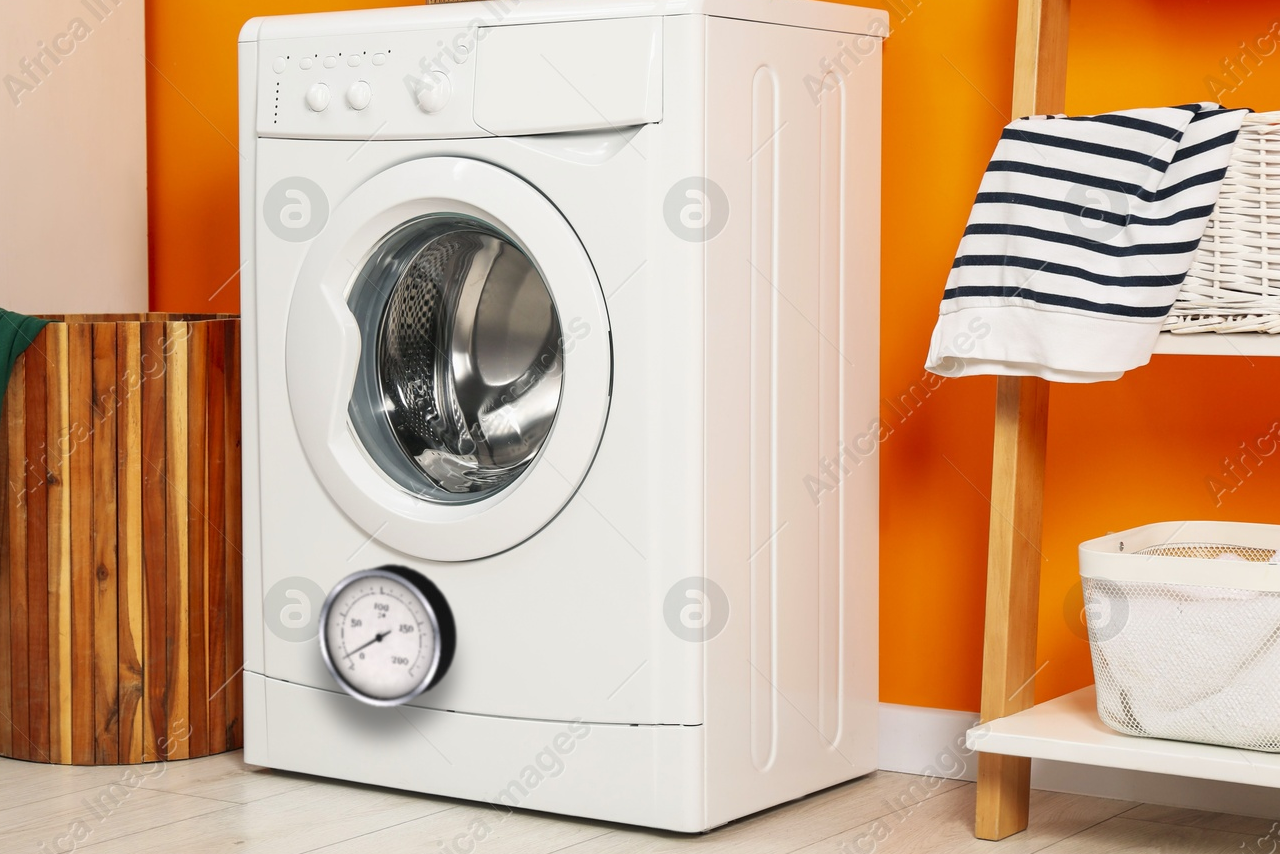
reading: 10psi
